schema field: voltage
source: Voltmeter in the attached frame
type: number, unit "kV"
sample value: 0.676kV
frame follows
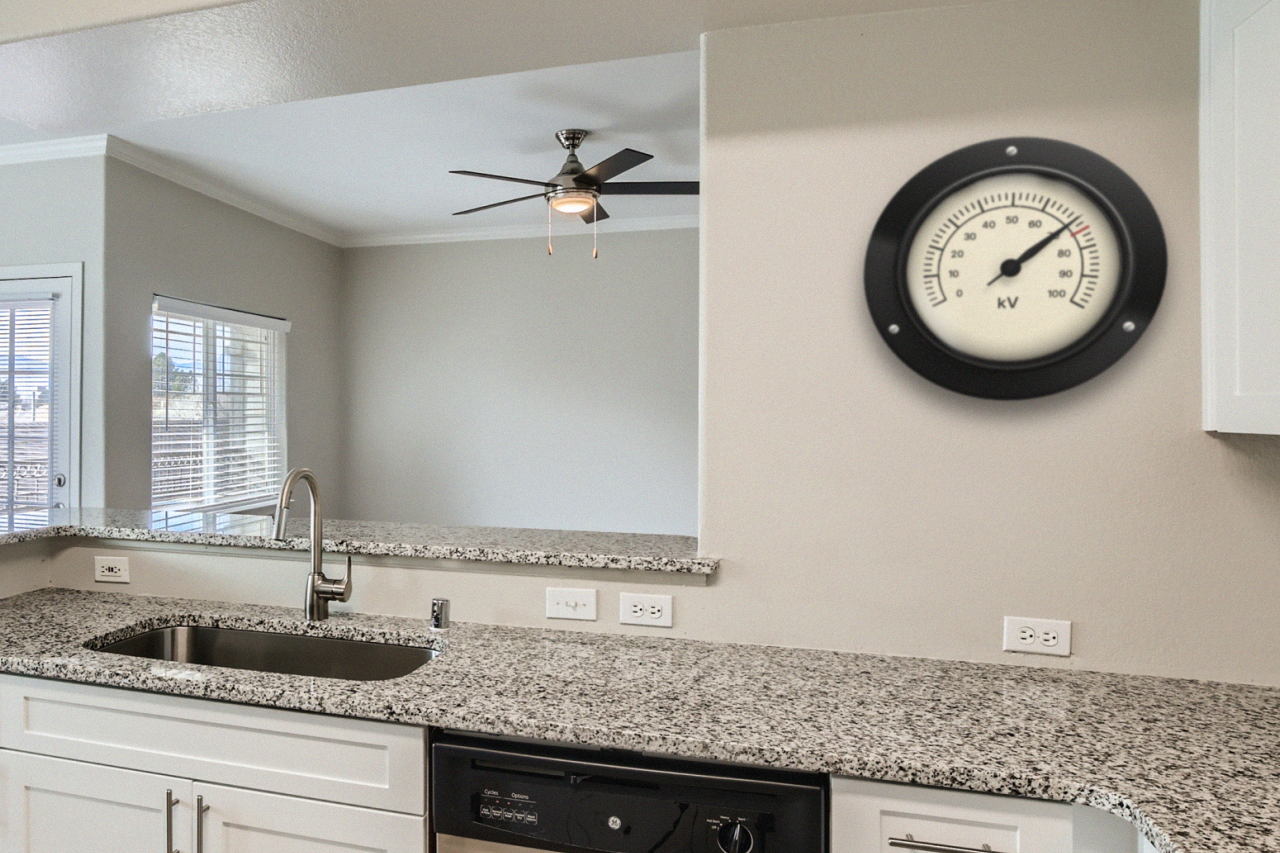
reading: 70kV
